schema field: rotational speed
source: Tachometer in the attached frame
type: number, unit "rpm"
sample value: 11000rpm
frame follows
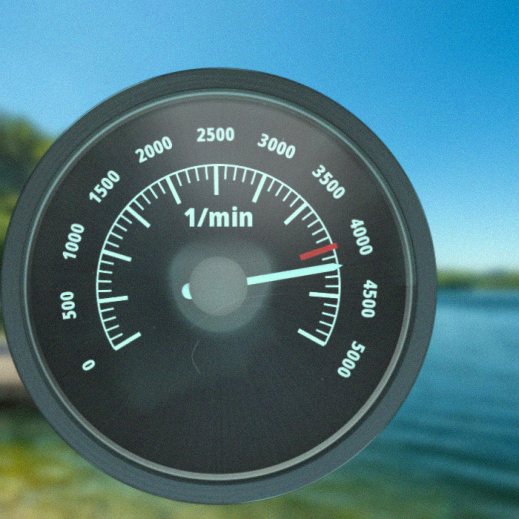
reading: 4200rpm
